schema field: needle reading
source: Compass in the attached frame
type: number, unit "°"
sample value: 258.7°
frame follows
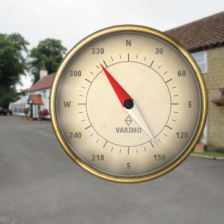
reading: 325°
